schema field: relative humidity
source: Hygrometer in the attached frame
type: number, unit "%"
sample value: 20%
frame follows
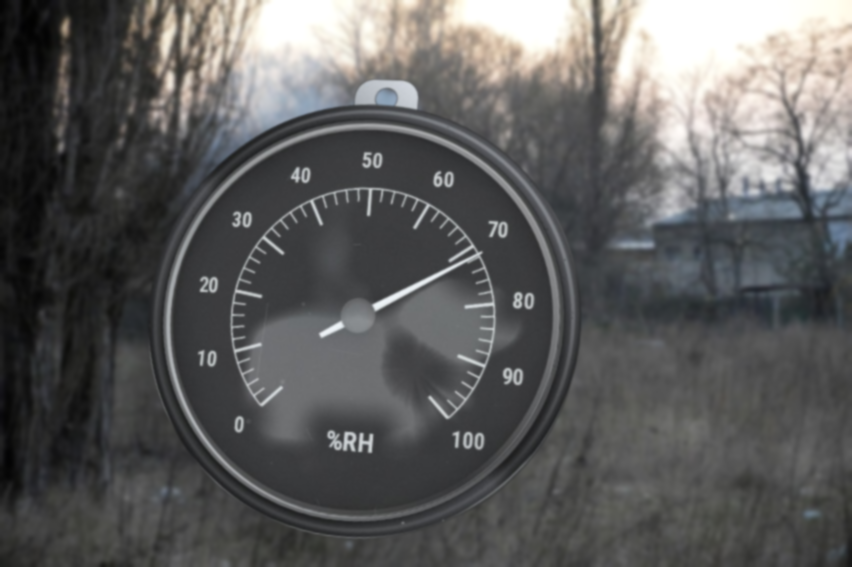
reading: 72%
